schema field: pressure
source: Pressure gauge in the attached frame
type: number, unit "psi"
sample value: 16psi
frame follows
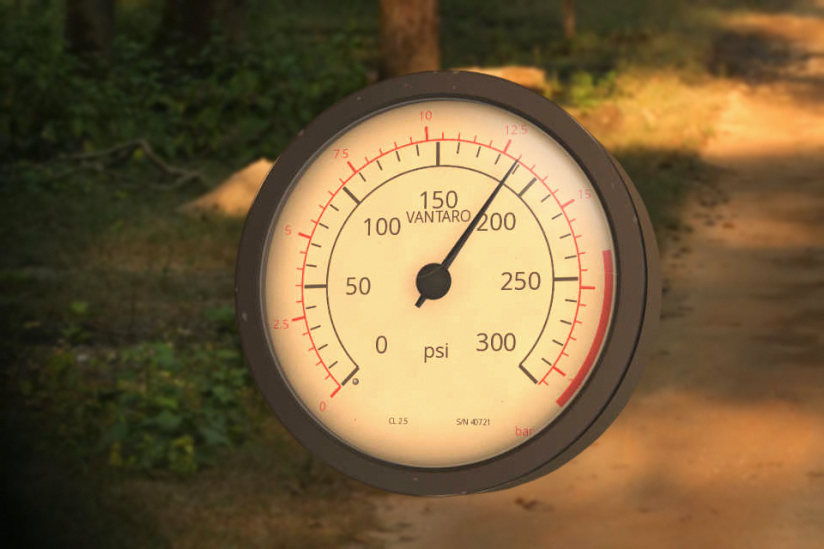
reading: 190psi
